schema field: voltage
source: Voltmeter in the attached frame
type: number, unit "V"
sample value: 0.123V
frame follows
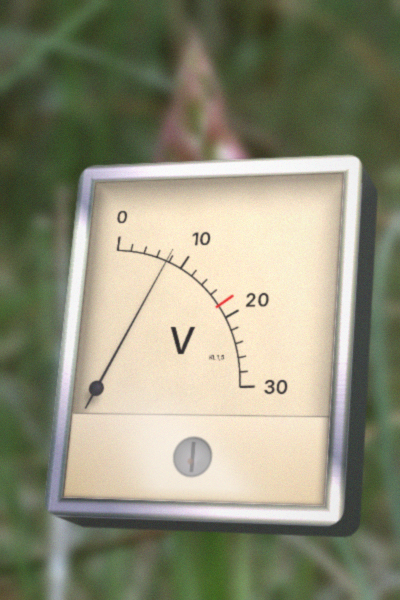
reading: 8V
